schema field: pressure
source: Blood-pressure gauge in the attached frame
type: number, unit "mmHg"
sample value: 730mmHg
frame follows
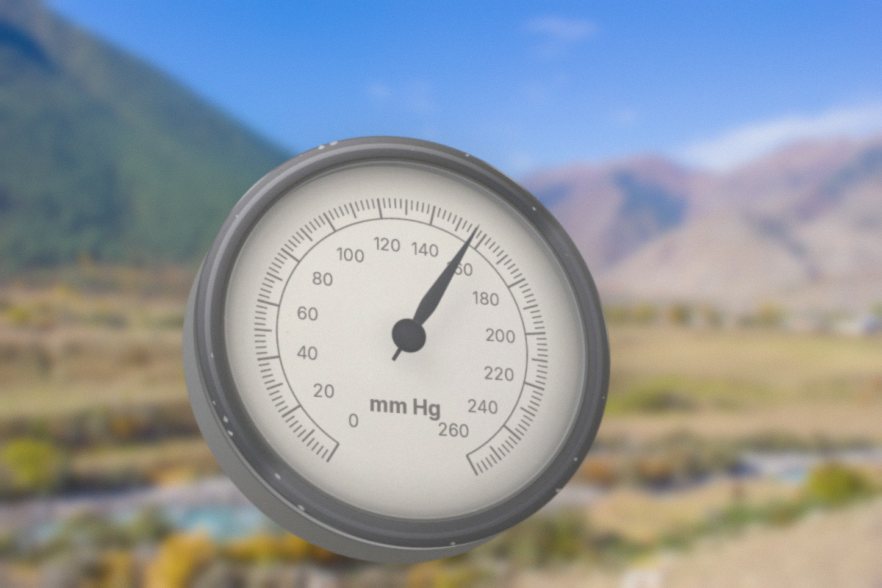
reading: 156mmHg
